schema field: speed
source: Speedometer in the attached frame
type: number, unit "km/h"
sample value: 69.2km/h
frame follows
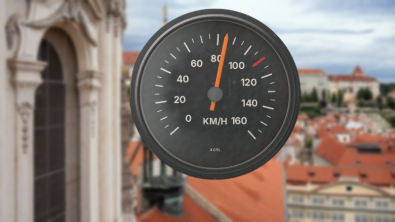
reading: 85km/h
